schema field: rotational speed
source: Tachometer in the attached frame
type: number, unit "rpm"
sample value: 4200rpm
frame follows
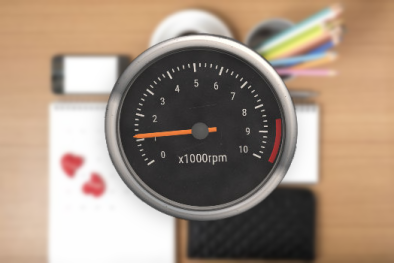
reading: 1200rpm
